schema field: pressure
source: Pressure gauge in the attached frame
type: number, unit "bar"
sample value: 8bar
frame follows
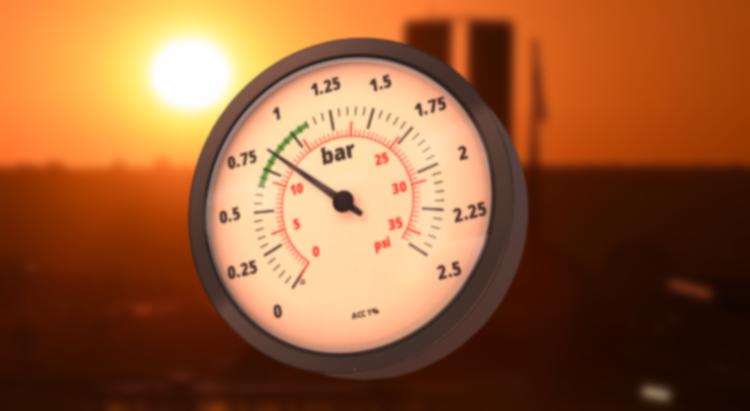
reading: 0.85bar
